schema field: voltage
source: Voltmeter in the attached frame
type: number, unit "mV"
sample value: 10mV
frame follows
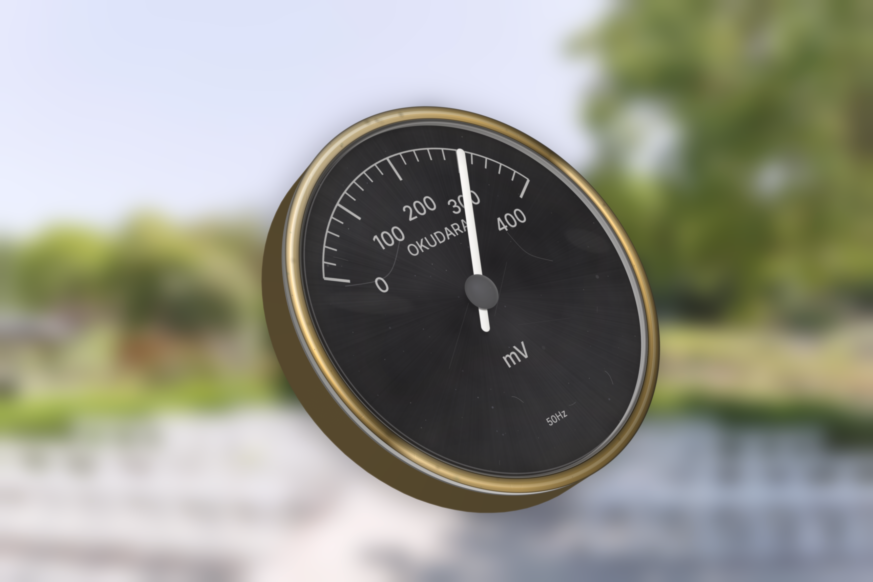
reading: 300mV
